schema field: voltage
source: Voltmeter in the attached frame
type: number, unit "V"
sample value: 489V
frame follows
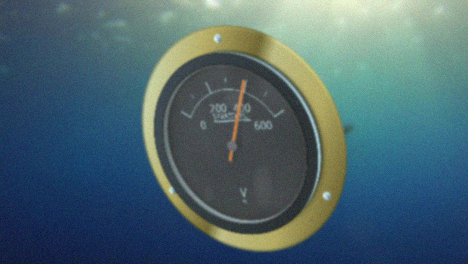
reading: 400V
